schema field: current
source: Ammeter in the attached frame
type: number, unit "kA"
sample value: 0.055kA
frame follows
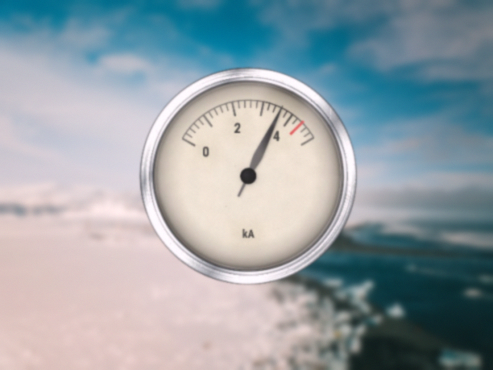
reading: 3.6kA
